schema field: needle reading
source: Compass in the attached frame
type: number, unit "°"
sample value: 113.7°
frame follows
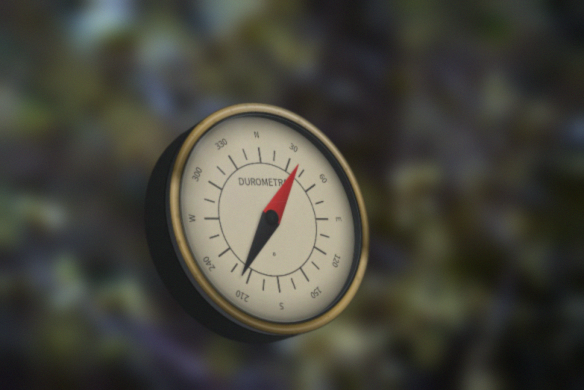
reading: 37.5°
